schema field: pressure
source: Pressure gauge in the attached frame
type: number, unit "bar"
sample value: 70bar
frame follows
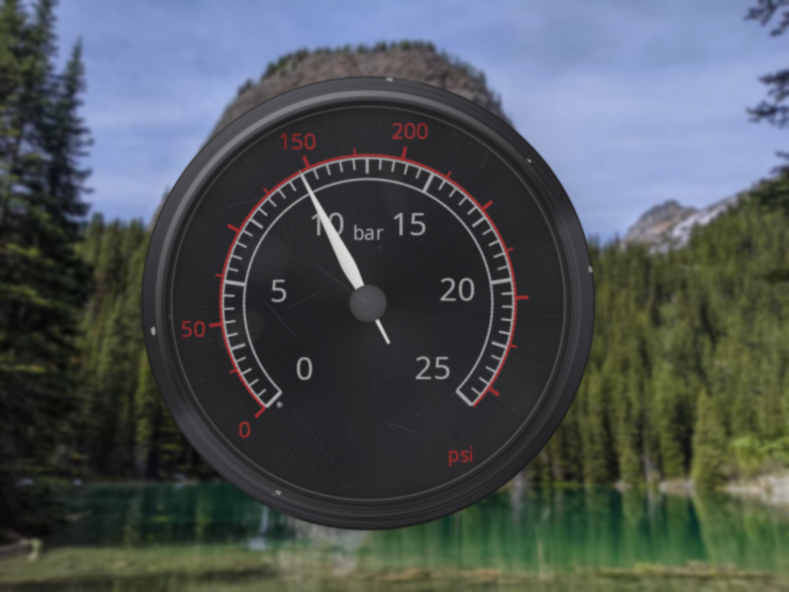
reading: 10bar
